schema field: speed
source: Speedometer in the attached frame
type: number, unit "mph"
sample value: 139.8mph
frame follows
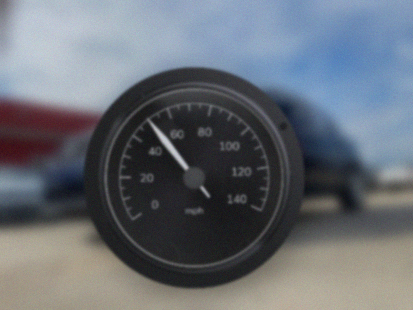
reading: 50mph
